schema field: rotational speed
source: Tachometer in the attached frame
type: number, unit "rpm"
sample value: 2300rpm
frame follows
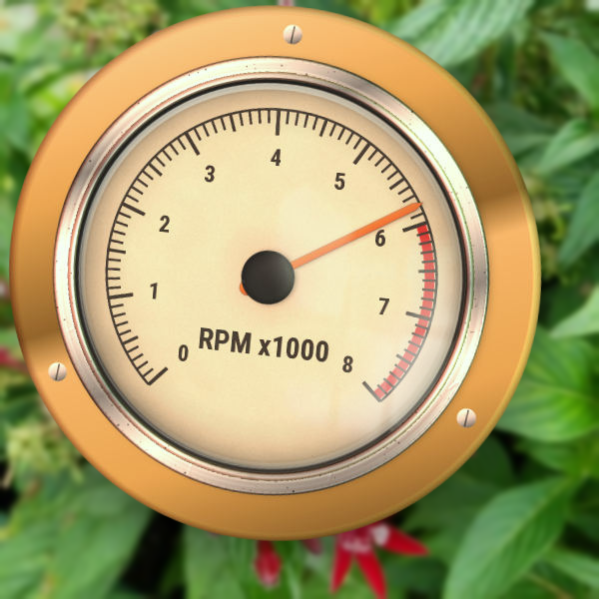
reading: 5800rpm
